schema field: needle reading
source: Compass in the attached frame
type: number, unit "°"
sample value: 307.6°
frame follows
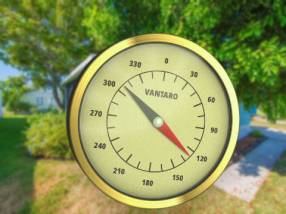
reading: 127.5°
